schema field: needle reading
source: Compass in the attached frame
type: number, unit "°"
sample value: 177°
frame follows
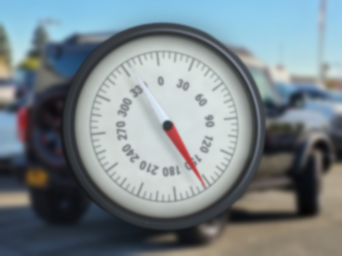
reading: 155°
